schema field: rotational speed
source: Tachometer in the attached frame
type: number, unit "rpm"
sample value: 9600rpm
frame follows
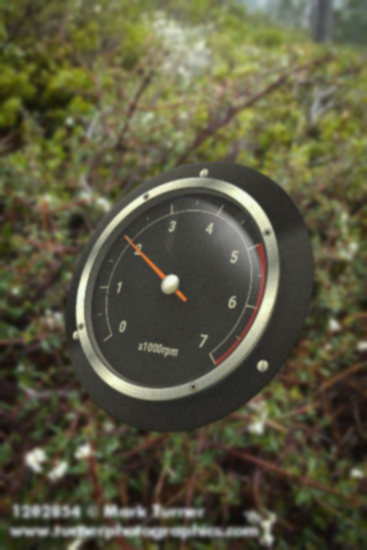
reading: 2000rpm
